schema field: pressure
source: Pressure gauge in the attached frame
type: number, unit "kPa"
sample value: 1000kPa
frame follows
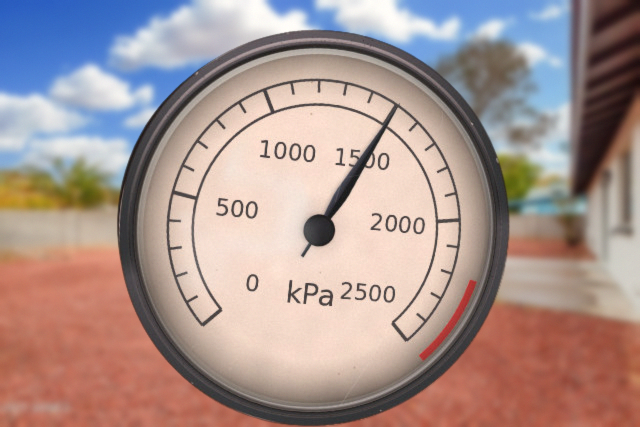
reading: 1500kPa
